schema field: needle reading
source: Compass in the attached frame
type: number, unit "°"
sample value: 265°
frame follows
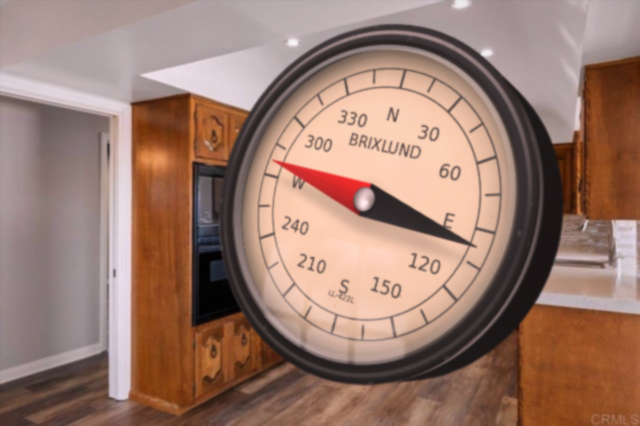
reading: 277.5°
